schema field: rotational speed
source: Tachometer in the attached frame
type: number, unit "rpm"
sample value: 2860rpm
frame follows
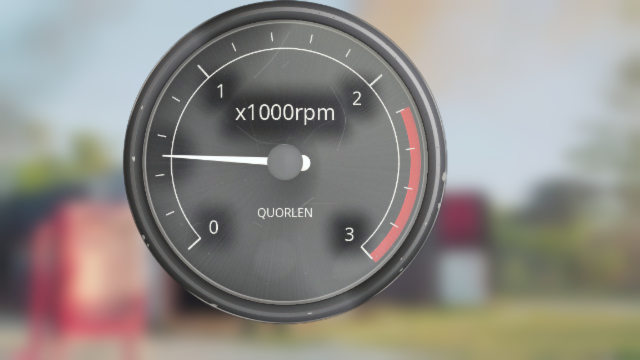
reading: 500rpm
